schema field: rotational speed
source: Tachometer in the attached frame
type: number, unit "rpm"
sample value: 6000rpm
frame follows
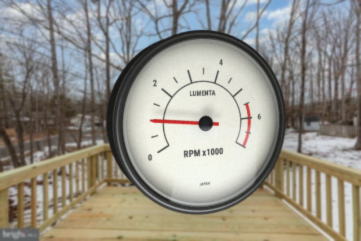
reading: 1000rpm
